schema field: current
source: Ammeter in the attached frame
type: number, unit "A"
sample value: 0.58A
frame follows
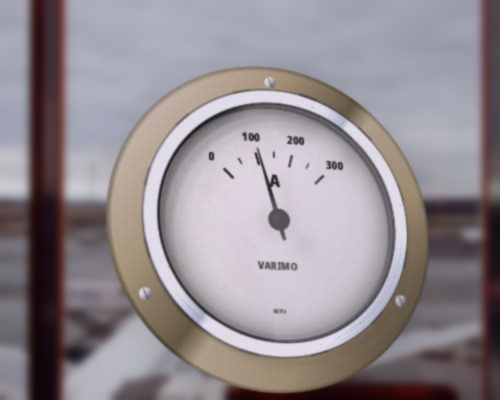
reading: 100A
